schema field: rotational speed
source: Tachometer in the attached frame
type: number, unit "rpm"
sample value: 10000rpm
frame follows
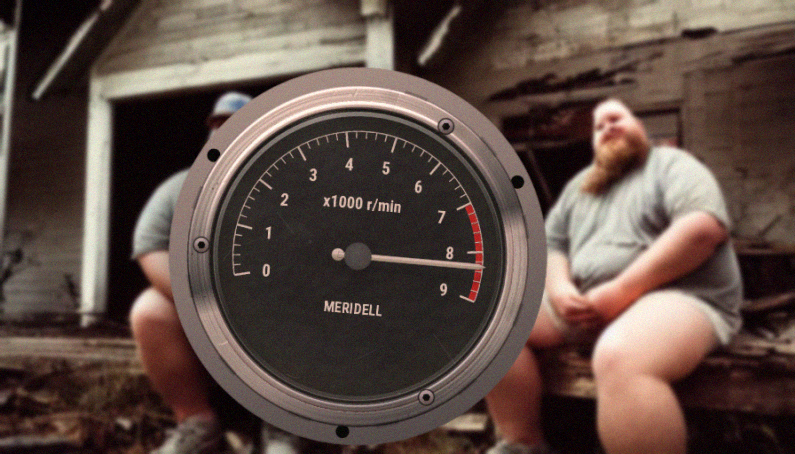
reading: 8300rpm
